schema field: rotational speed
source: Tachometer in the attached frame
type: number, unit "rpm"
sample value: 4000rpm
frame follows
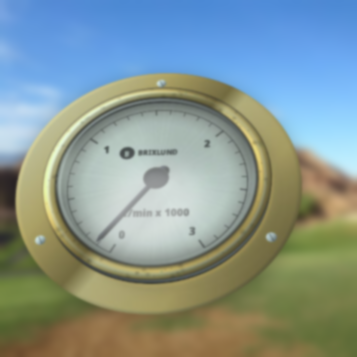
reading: 100rpm
